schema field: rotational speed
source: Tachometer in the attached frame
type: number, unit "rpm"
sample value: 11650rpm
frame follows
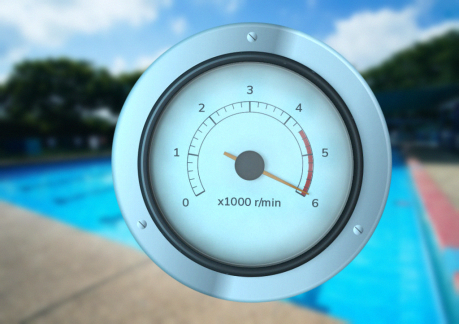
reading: 5900rpm
